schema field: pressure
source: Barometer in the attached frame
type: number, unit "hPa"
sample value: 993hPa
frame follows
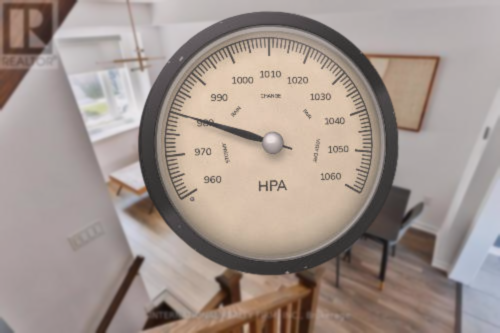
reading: 980hPa
